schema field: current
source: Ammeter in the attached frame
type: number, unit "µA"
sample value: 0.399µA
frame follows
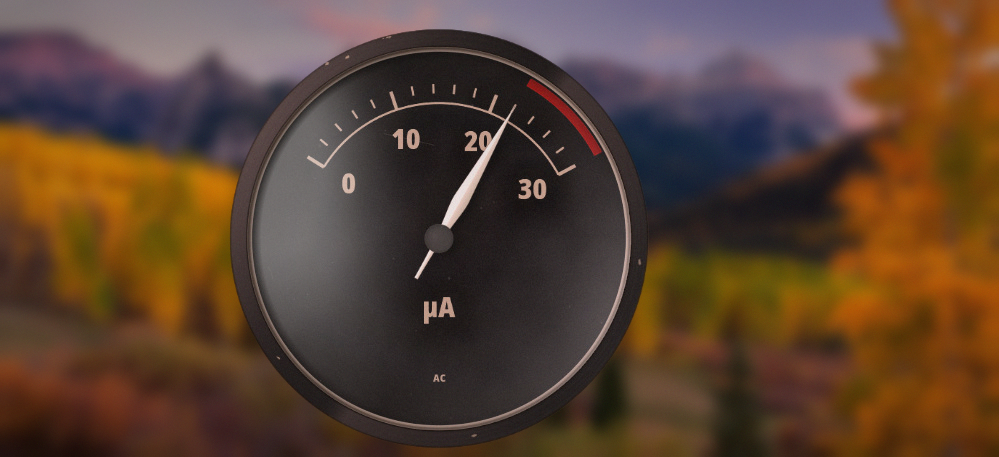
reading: 22µA
